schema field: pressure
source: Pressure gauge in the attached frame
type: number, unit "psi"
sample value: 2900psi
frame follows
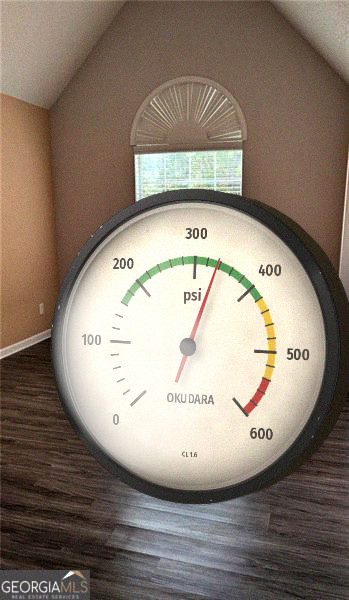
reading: 340psi
